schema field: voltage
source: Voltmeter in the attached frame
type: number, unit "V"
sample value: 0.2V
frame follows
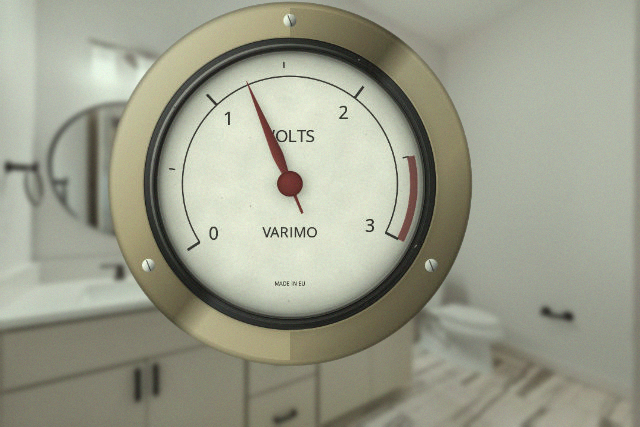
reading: 1.25V
